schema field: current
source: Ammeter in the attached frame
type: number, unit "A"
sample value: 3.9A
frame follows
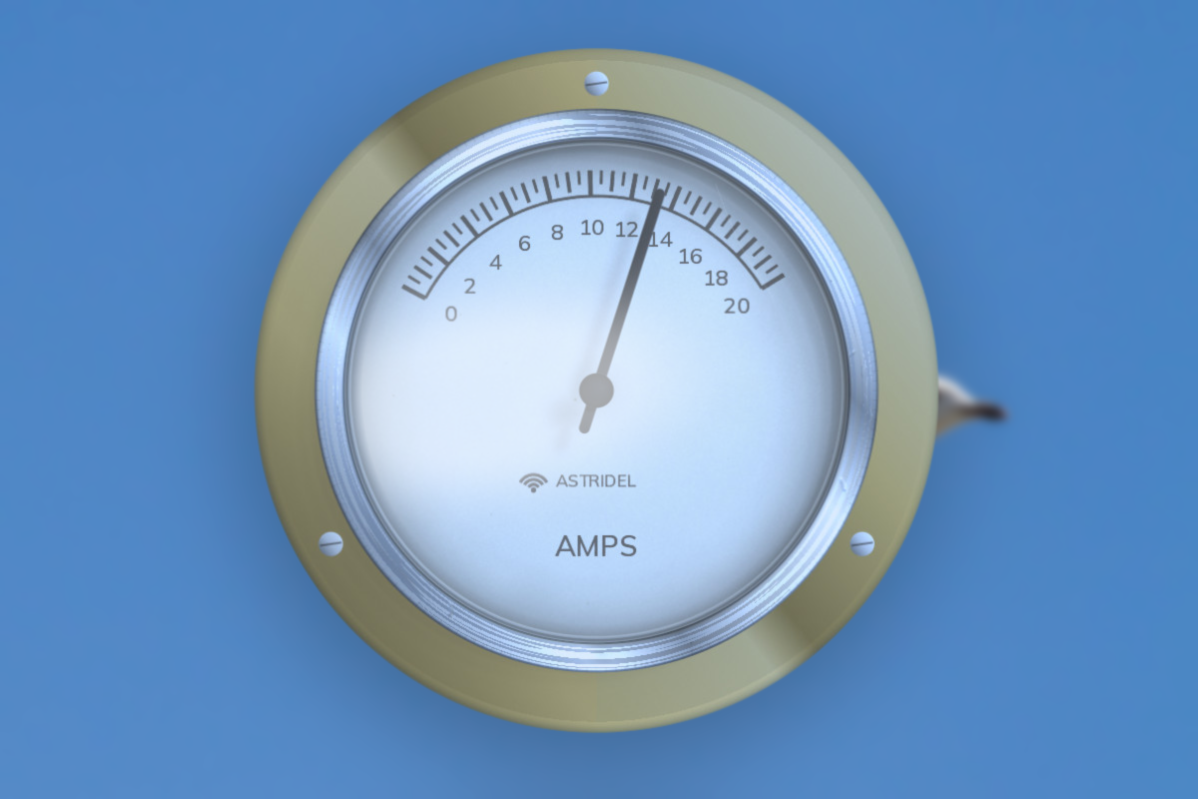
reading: 13.25A
